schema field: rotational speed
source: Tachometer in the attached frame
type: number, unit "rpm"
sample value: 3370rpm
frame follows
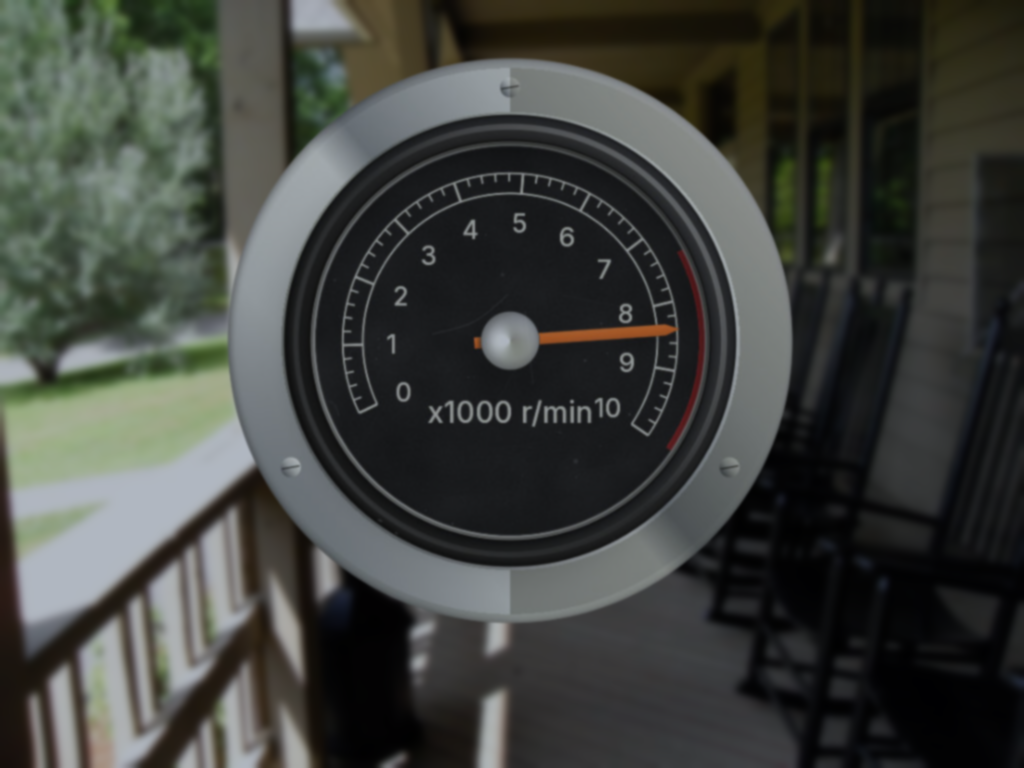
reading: 8400rpm
